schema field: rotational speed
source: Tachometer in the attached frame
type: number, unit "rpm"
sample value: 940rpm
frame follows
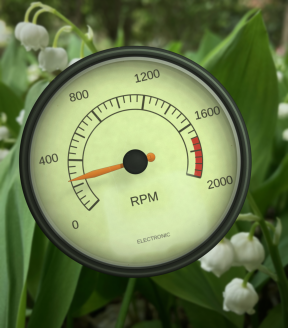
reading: 250rpm
